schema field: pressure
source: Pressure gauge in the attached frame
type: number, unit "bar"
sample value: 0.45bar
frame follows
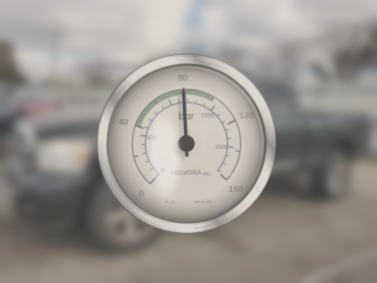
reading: 80bar
